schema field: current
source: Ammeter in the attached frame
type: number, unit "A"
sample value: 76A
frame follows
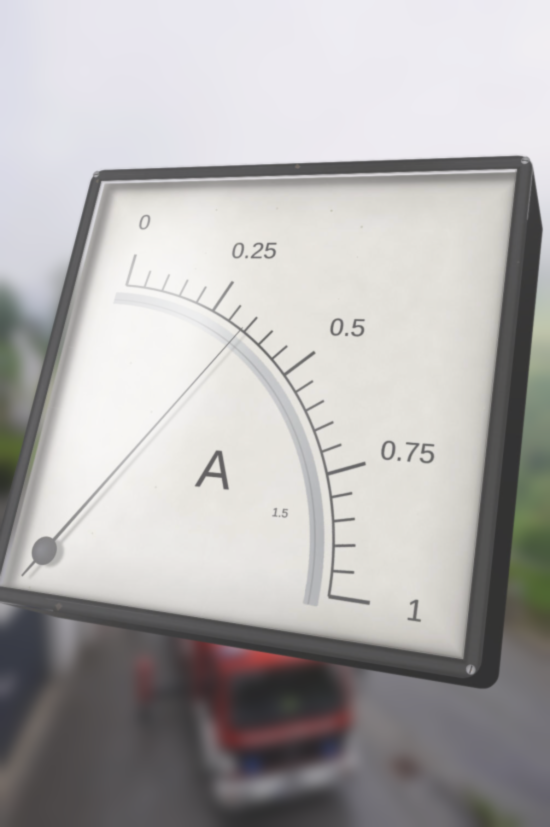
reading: 0.35A
